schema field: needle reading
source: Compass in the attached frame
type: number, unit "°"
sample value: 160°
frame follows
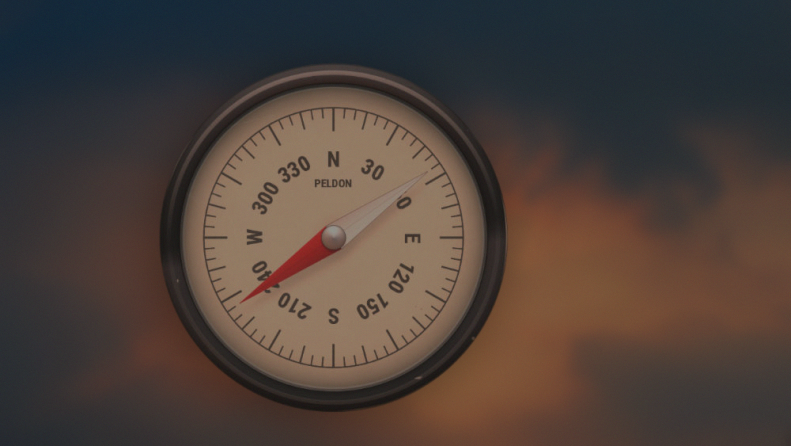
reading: 235°
